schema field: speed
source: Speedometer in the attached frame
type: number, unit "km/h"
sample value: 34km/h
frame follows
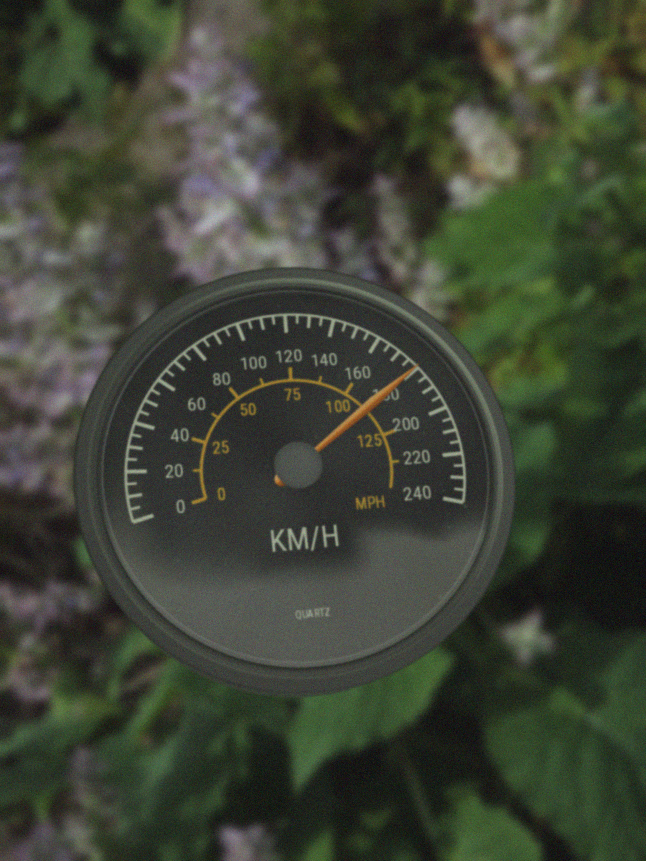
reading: 180km/h
